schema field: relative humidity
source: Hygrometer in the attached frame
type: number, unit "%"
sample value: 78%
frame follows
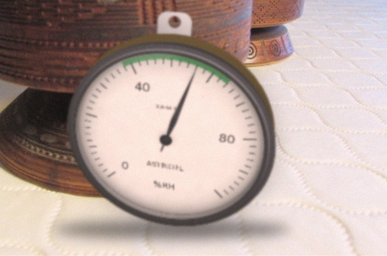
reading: 56%
